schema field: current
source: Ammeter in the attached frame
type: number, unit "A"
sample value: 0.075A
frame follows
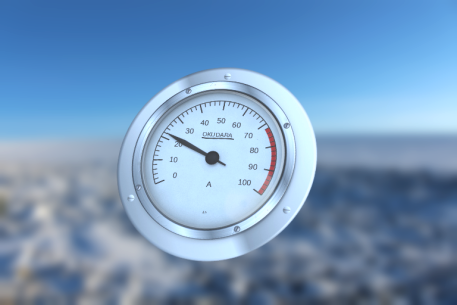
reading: 22A
